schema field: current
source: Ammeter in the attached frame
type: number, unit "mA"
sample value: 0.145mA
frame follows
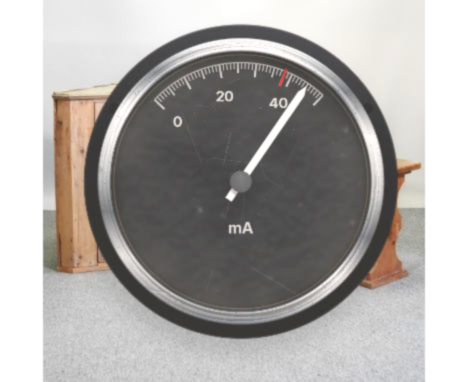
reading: 45mA
